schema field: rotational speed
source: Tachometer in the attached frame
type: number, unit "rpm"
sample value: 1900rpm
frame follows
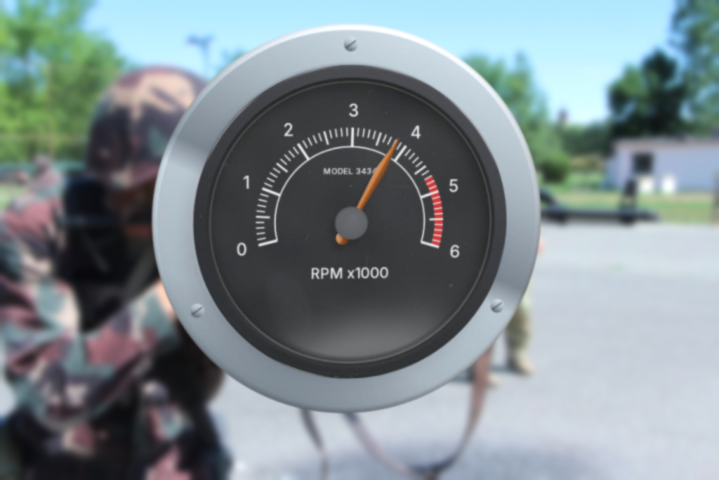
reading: 3800rpm
